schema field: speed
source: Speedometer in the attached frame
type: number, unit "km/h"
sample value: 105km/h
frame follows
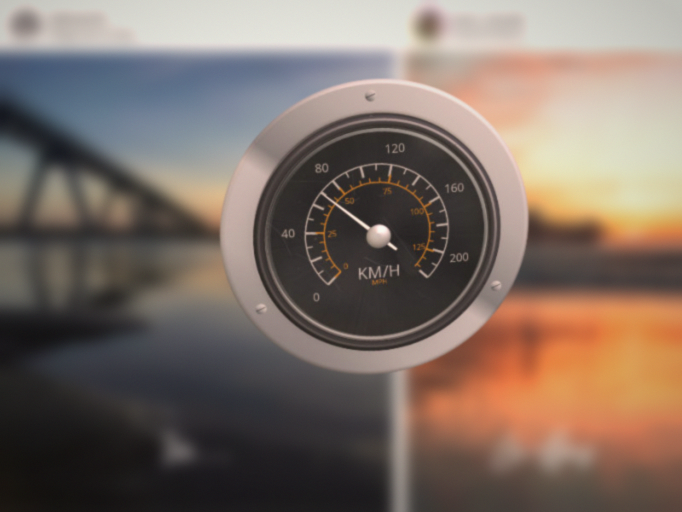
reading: 70km/h
